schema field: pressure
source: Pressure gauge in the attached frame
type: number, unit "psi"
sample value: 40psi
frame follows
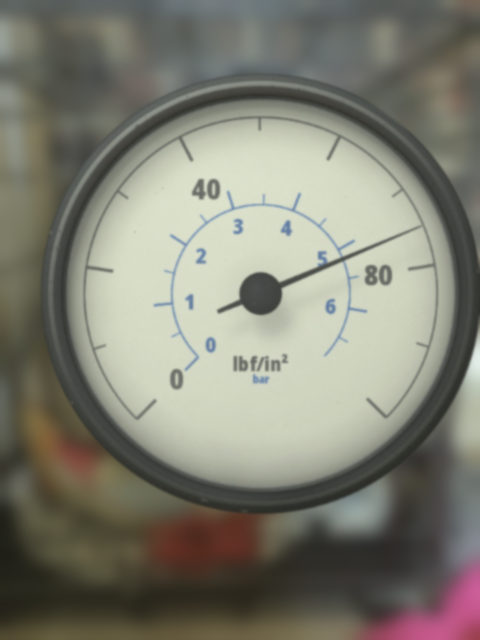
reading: 75psi
